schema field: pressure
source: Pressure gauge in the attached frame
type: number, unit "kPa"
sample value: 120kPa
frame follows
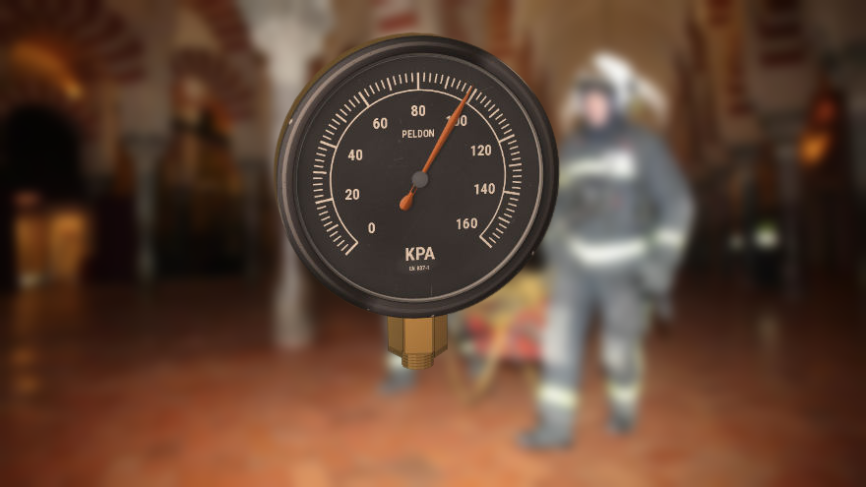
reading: 98kPa
